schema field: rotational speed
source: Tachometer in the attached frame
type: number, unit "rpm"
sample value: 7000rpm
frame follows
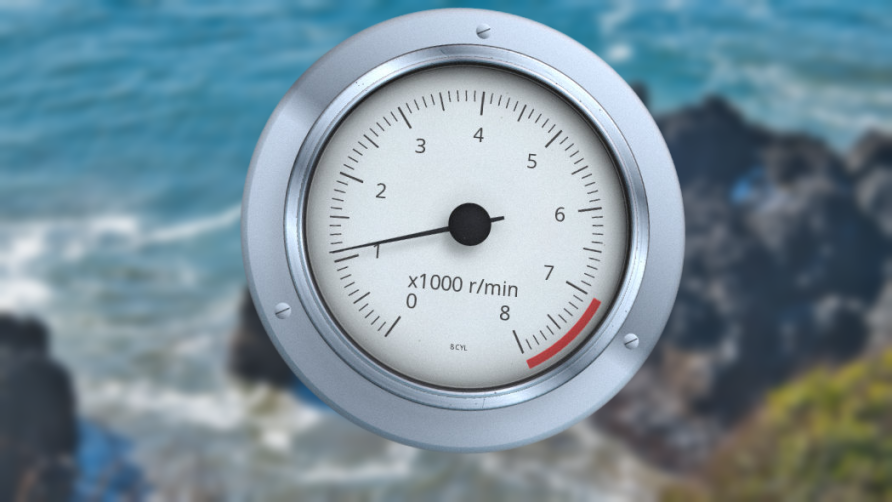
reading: 1100rpm
